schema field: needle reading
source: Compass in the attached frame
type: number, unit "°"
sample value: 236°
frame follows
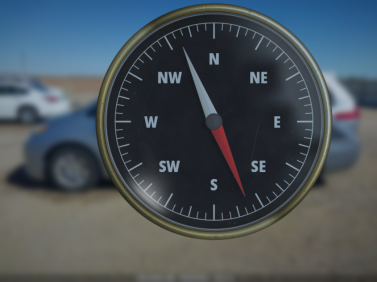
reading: 157.5°
